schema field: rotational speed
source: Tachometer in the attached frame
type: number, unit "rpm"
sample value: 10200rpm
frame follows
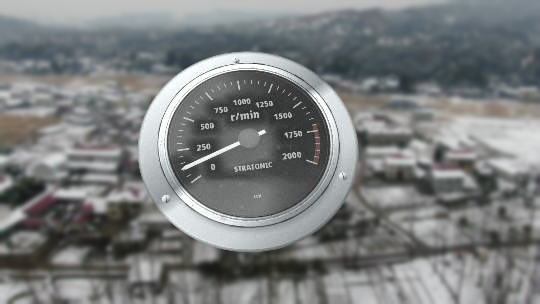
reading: 100rpm
